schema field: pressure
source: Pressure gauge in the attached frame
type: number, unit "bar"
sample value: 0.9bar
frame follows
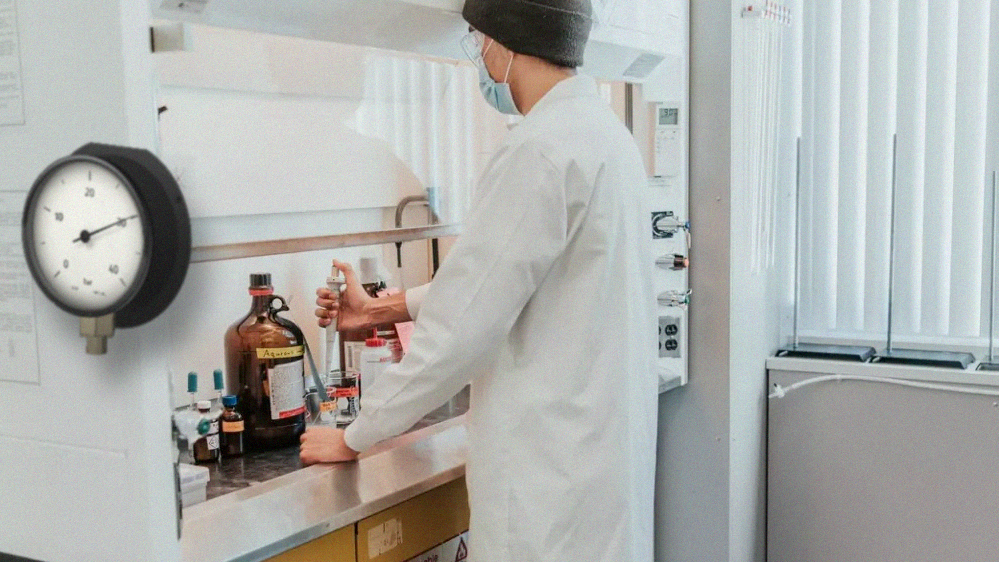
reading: 30bar
